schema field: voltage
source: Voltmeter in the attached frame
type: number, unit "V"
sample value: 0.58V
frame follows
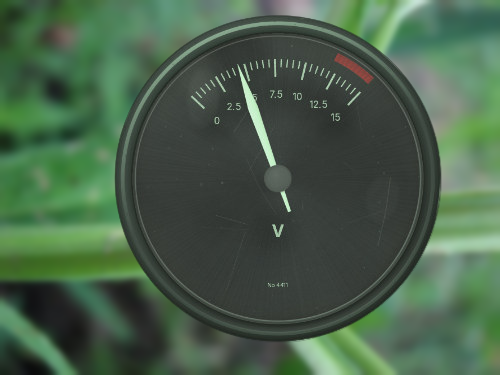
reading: 4.5V
